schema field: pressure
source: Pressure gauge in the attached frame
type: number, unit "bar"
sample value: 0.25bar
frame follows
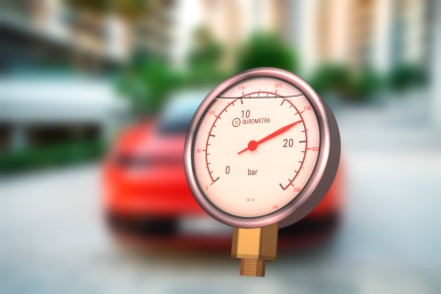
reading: 18bar
